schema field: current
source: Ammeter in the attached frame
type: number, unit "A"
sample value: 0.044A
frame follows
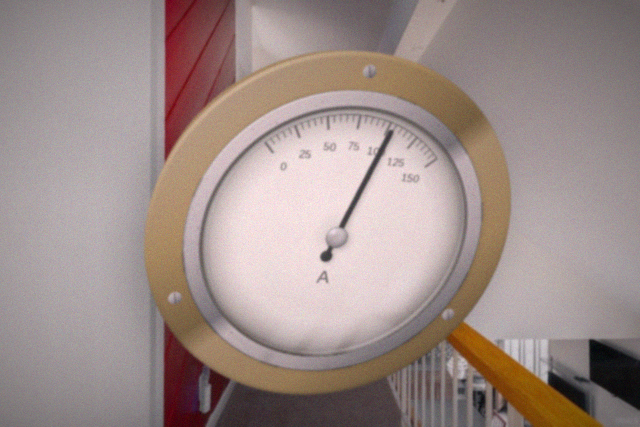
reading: 100A
